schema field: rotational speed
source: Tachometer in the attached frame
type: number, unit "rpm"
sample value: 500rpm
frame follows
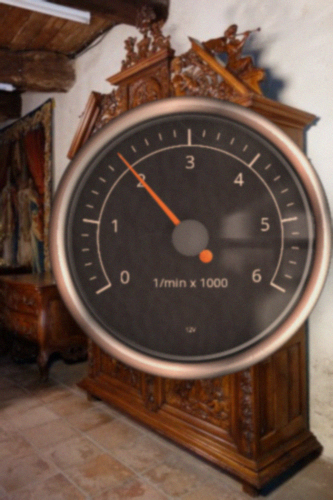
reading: 2000rpm
